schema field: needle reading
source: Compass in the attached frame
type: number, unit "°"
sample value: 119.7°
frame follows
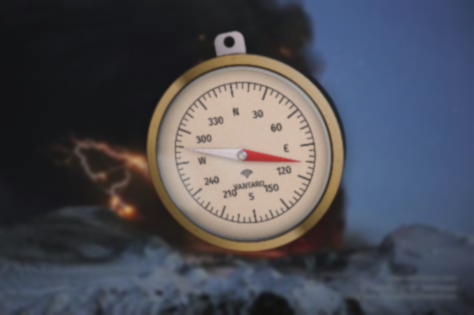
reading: 105°
